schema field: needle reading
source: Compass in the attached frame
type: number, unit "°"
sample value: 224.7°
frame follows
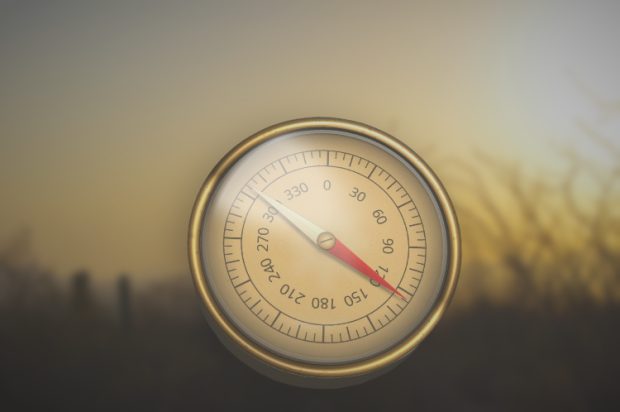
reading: 125°
